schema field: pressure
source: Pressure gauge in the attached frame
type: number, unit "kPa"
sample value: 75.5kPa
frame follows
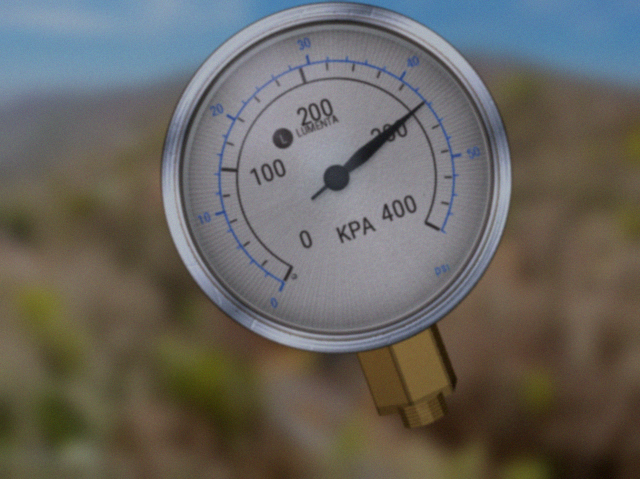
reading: 300kPa
